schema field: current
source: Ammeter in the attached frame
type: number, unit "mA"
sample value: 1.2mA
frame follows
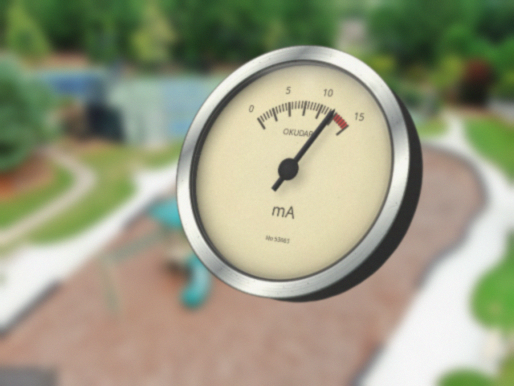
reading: 12.5mA
